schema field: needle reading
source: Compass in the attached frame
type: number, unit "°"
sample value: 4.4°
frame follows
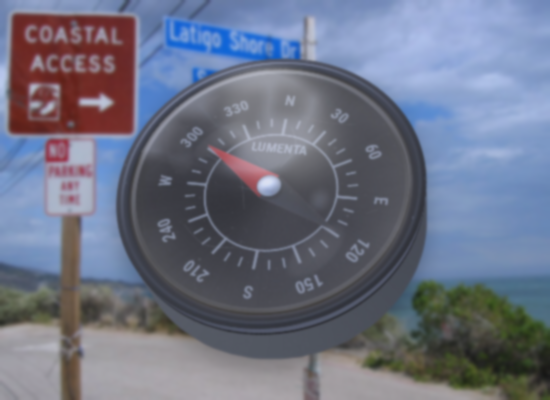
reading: 300°
